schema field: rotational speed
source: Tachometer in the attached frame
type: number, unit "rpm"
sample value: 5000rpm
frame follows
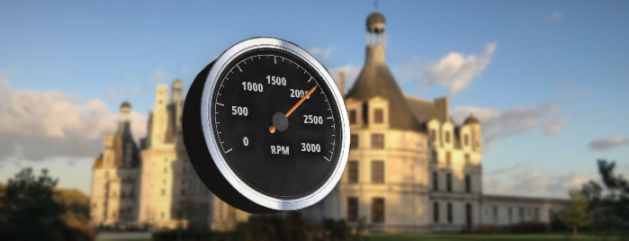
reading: 2100rpm
